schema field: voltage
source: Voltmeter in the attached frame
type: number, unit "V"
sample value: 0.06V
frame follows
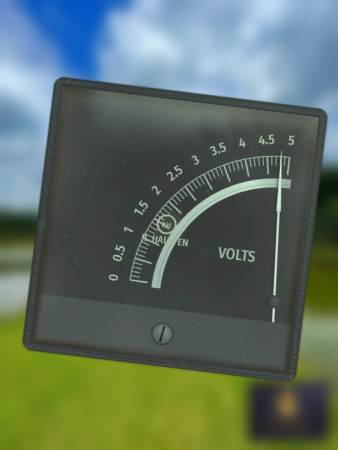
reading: 4.8V
